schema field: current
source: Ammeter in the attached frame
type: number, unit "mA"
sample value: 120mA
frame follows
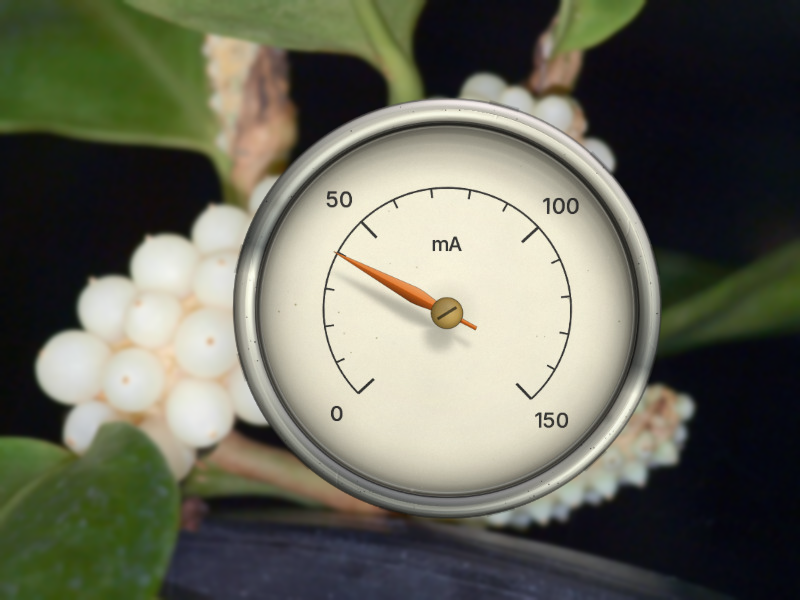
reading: 40mA
